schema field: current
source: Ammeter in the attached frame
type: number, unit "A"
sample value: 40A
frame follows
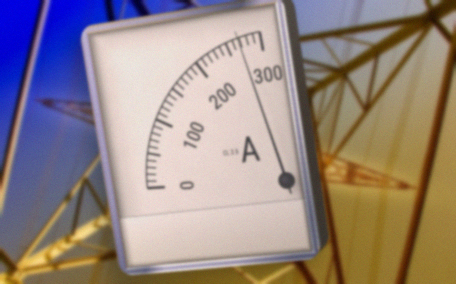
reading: 270A
